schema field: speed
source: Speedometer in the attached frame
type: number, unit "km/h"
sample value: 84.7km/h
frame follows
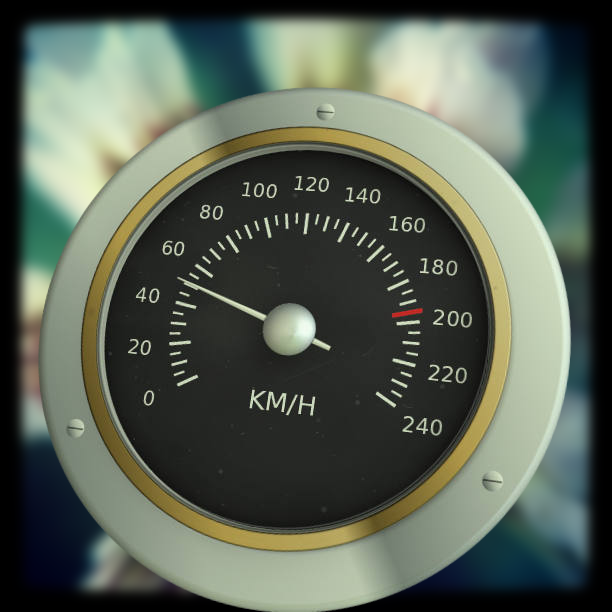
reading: 50km/h
